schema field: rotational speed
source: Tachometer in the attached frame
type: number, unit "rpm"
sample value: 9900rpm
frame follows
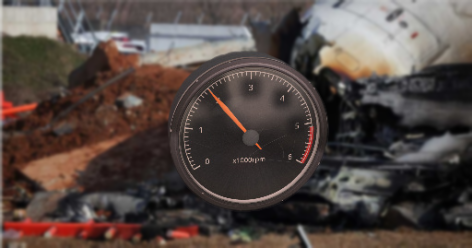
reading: 2000rpm
